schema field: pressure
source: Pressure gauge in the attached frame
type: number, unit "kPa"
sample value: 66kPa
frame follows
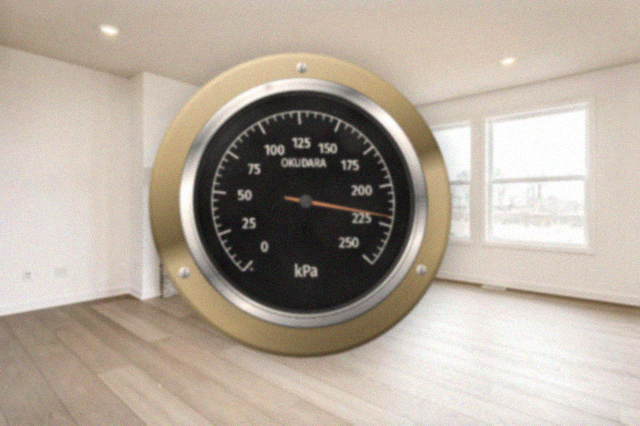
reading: 220kPa
